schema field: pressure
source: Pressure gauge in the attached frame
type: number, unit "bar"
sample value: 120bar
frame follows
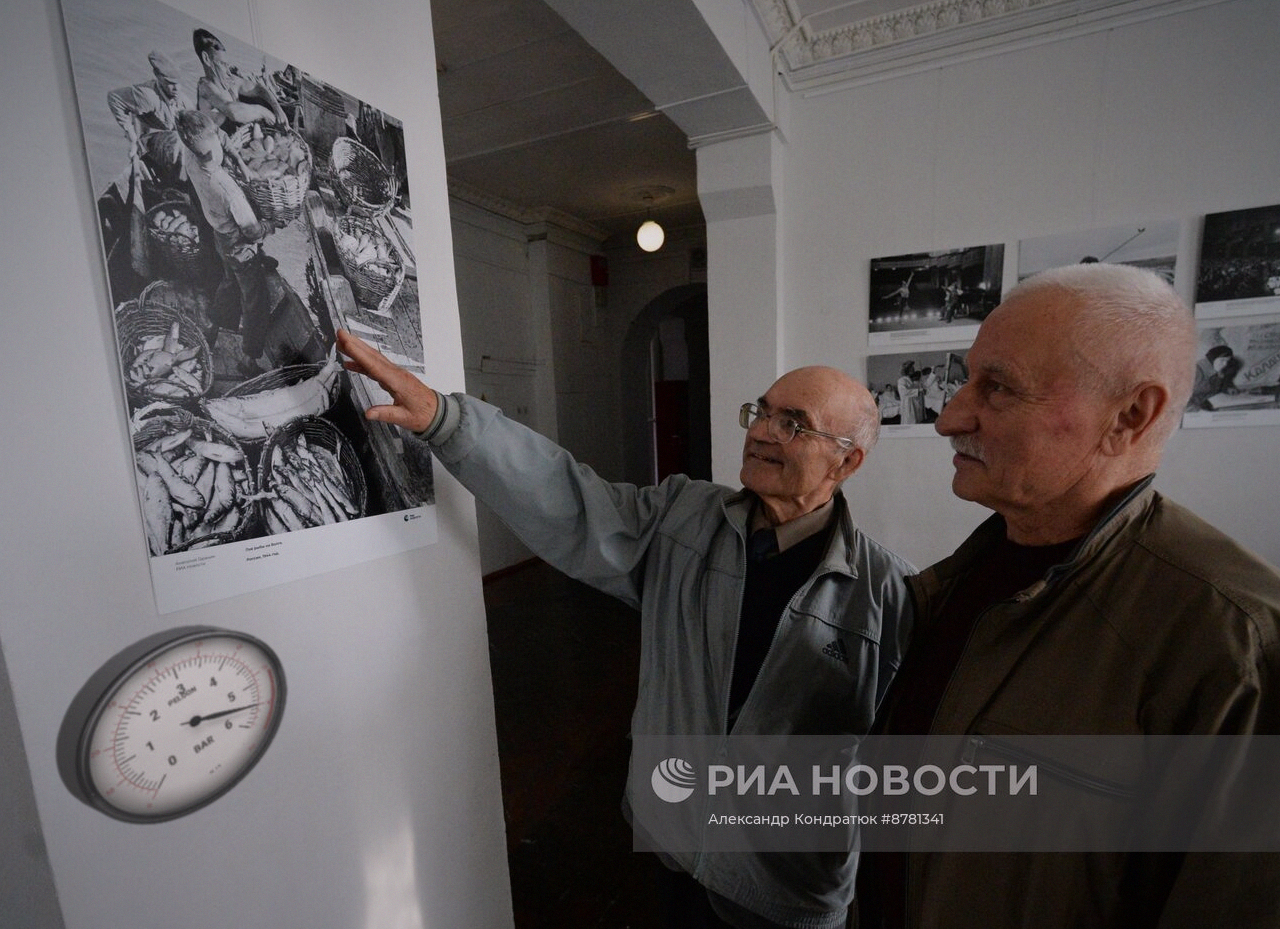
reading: 5.5bar
